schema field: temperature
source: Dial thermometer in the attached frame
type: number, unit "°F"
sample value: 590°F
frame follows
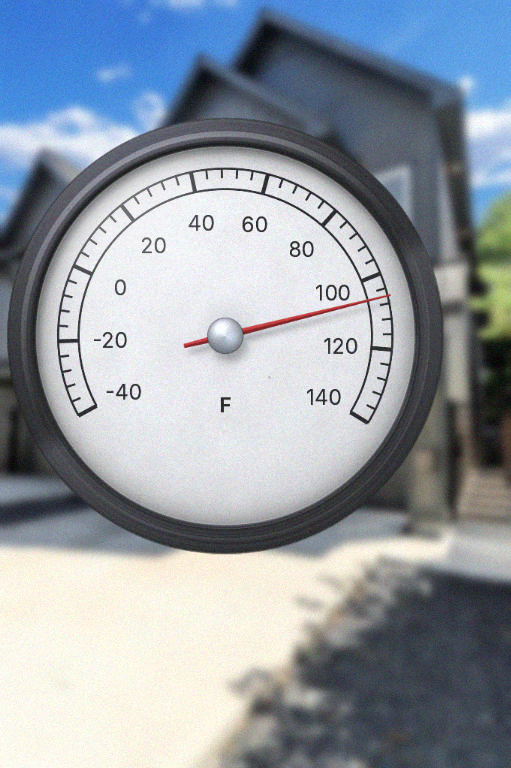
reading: 106°F
